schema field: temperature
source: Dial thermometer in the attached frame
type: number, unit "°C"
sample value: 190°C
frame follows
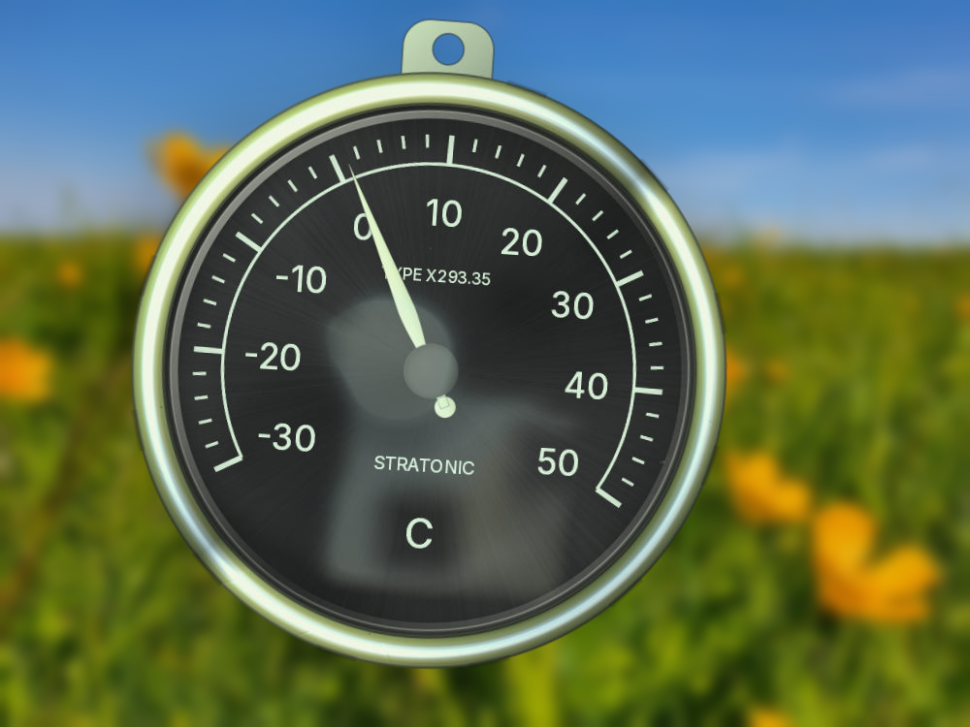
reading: 1°C
